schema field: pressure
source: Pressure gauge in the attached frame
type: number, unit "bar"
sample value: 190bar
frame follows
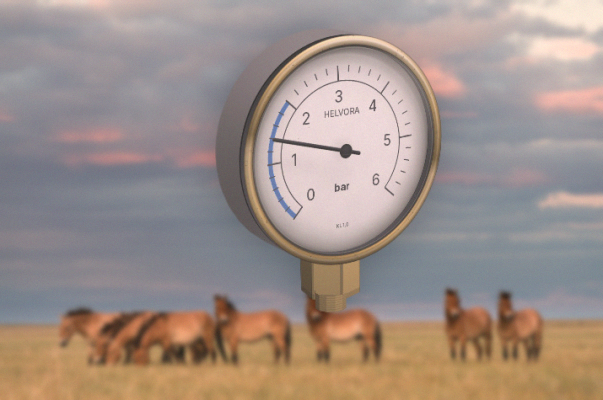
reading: 1.4bar
